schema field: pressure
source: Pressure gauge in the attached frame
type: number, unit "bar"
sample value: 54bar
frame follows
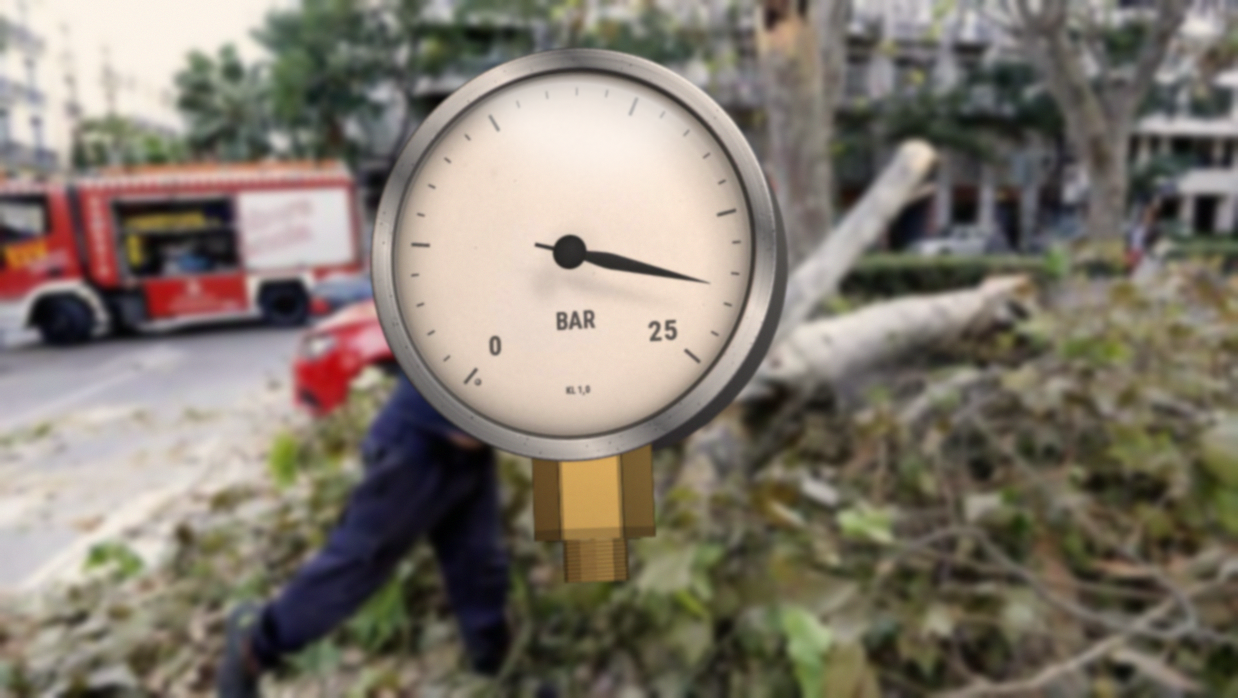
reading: 22.5bar
